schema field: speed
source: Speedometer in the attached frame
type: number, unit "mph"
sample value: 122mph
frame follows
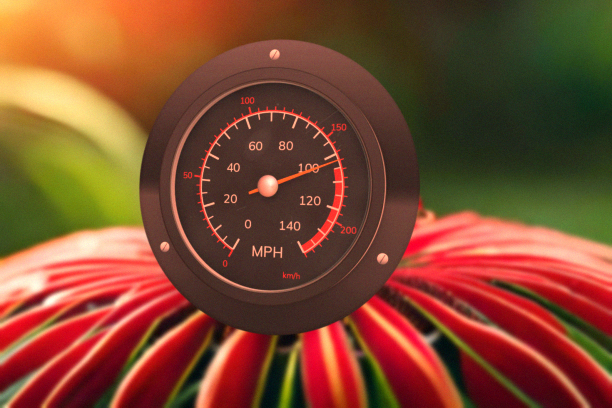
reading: 102.5mph
